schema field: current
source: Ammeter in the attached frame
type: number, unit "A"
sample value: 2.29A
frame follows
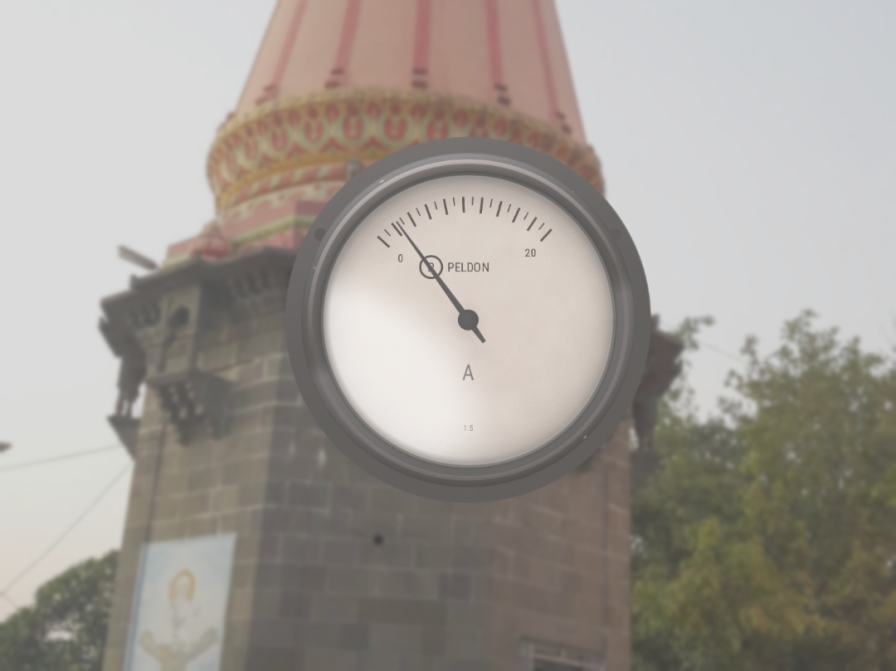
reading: 2.5A
